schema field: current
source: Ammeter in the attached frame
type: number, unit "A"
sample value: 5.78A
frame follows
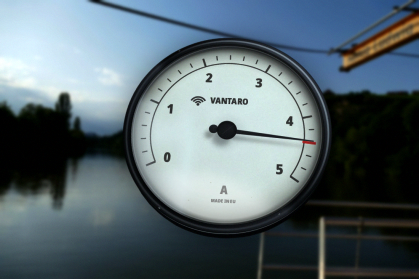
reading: 4.4A
